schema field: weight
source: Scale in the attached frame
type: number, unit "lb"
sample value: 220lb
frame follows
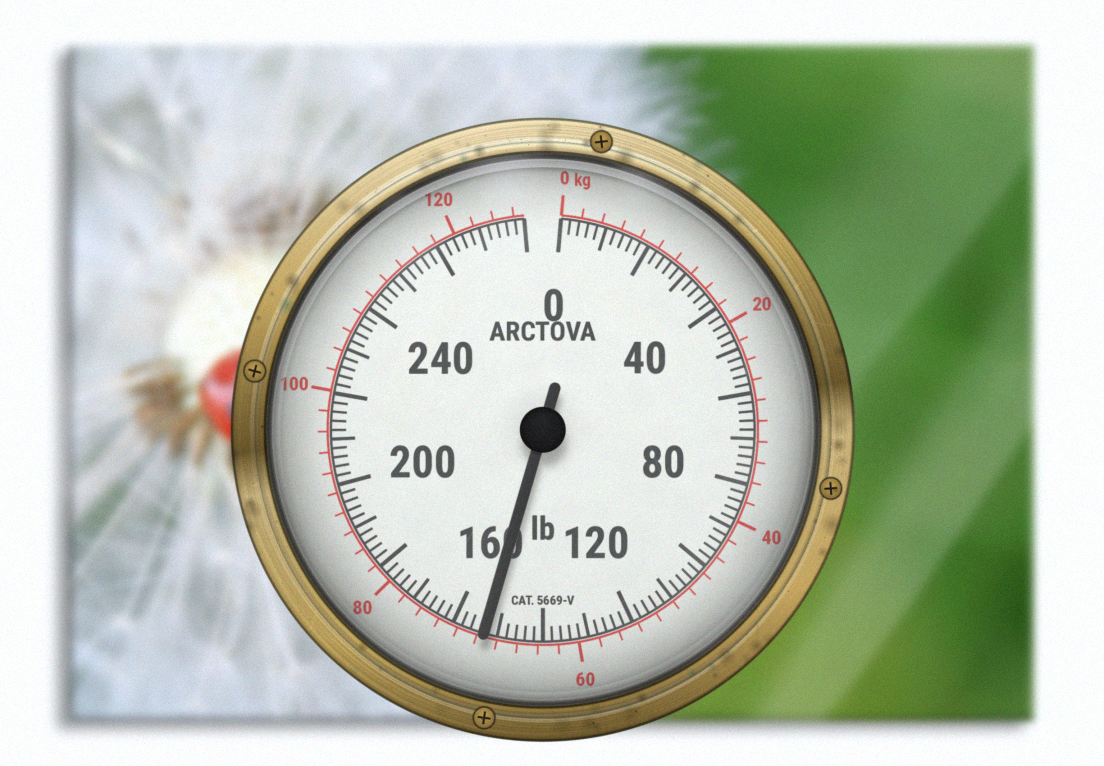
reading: 153lb
